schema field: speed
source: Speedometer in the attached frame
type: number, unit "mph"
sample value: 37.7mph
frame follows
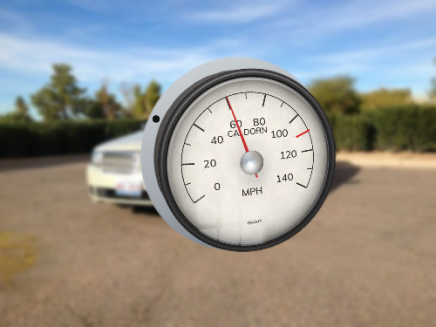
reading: 60mph
